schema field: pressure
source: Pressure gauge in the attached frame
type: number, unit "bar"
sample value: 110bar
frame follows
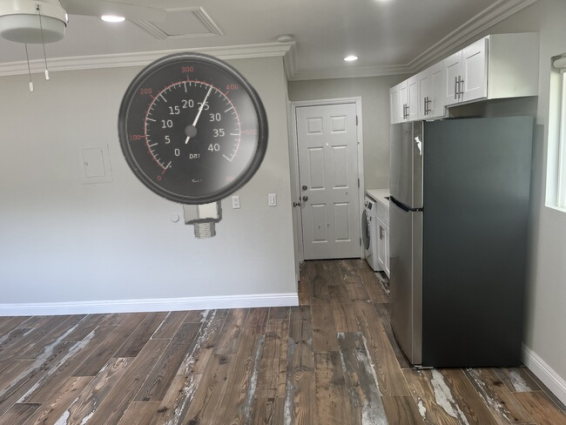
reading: 25bar
